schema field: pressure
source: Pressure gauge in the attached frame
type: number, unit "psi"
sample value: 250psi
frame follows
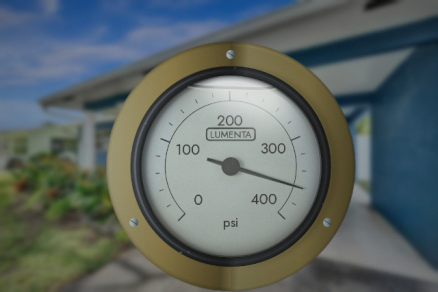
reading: 360psi
